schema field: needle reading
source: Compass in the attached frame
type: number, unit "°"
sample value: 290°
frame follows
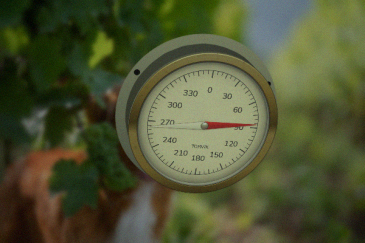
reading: 85°
